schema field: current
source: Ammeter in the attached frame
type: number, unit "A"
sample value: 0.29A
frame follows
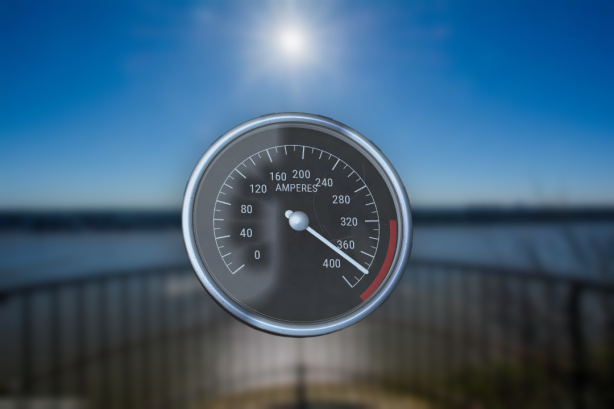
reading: 380A
